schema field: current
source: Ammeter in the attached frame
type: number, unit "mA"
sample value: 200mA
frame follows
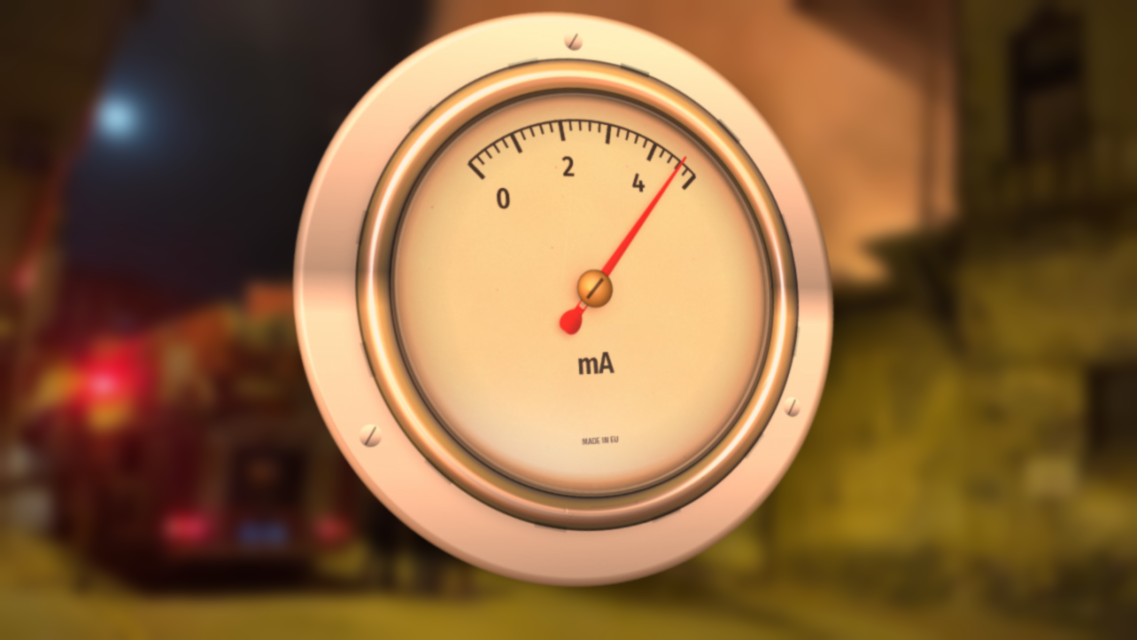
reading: 4.6mA
